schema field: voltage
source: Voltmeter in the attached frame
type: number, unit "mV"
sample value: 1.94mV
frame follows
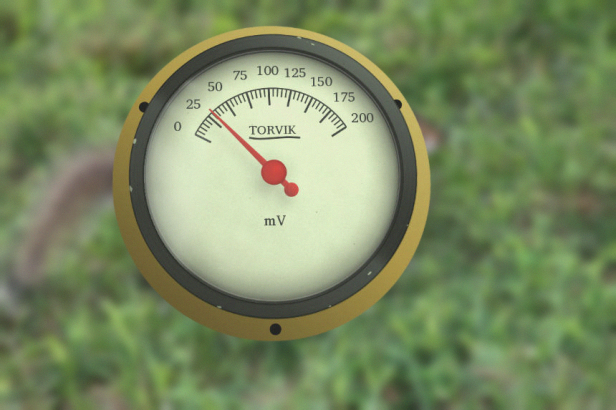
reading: 30mV
